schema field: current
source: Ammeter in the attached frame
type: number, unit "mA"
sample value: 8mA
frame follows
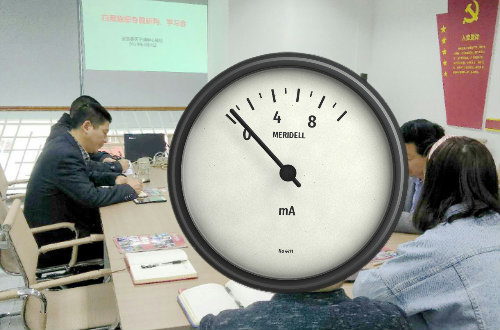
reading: 0.5mA
